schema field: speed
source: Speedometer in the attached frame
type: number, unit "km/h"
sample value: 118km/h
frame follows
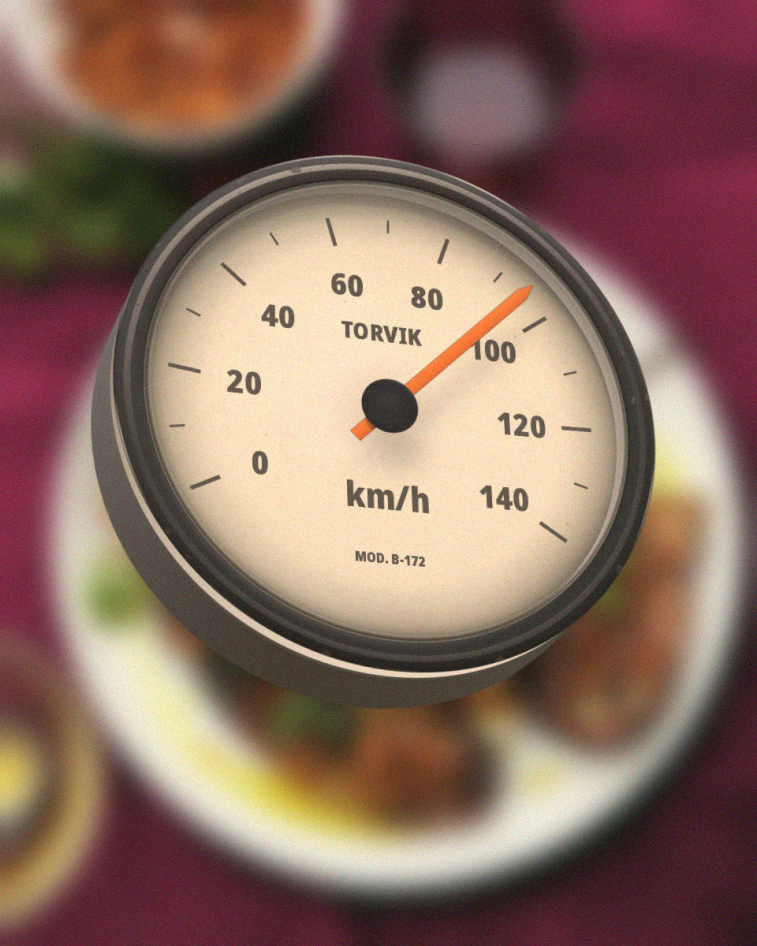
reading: 95km/h
